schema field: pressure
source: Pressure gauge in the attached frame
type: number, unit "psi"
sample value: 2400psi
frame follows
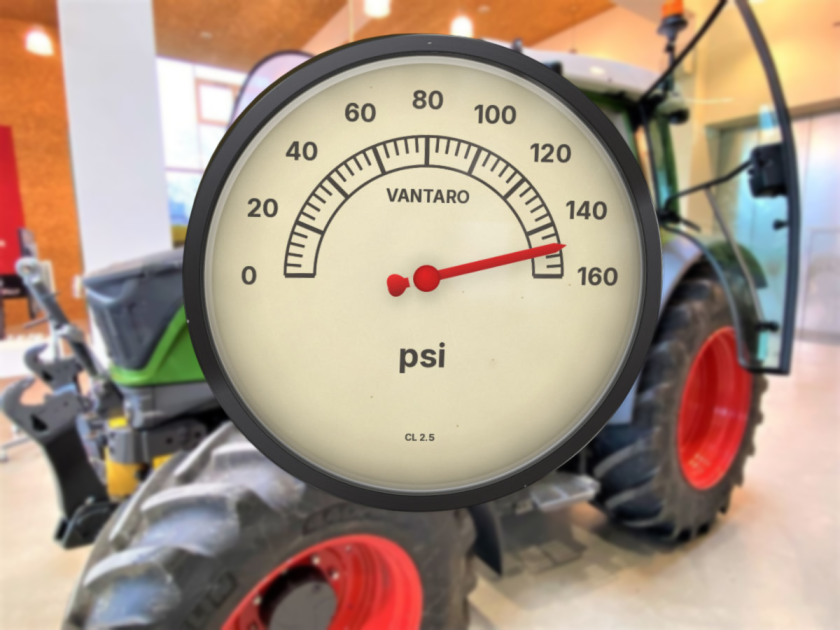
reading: 148psi
